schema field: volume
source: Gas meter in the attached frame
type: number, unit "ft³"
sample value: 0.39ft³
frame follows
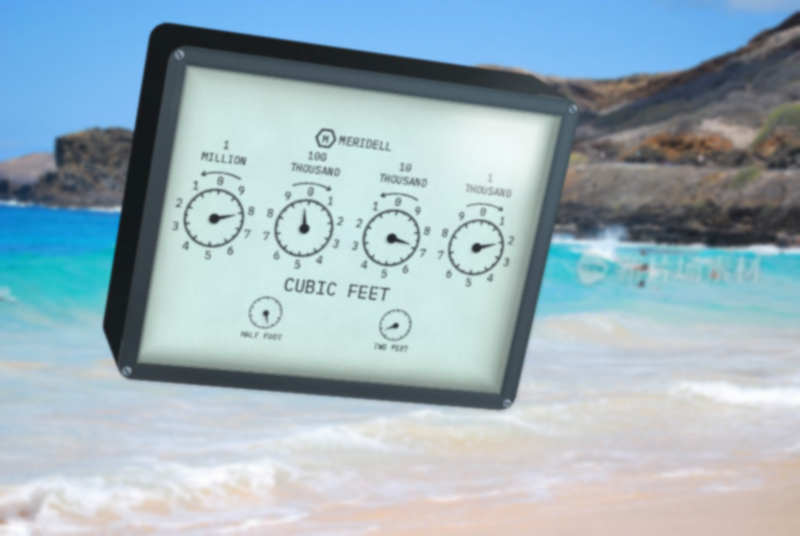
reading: 797200ft³
